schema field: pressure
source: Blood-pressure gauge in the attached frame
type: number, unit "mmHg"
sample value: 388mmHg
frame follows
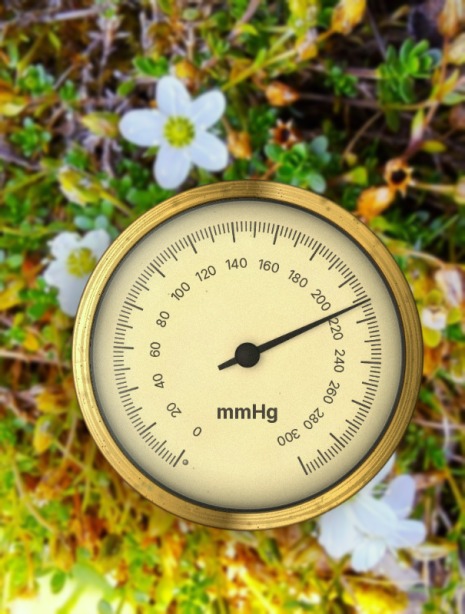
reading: 212mmHg
